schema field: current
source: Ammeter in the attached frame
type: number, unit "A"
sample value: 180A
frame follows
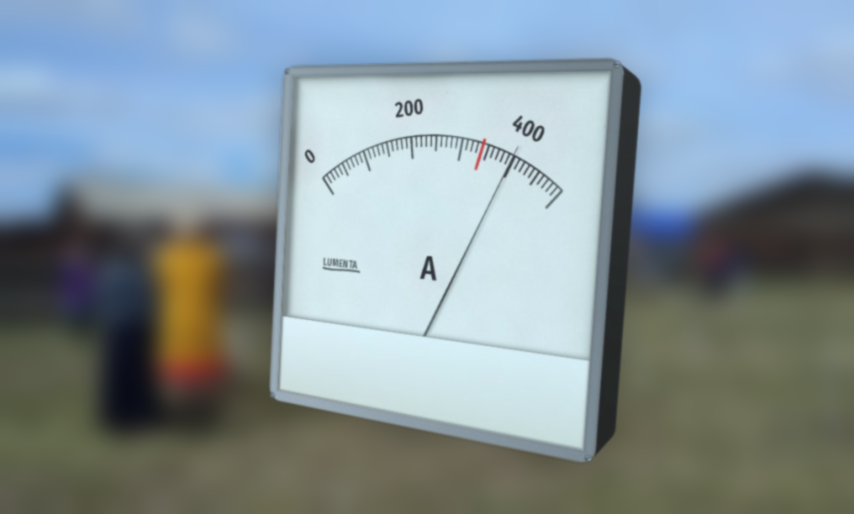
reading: 400A
